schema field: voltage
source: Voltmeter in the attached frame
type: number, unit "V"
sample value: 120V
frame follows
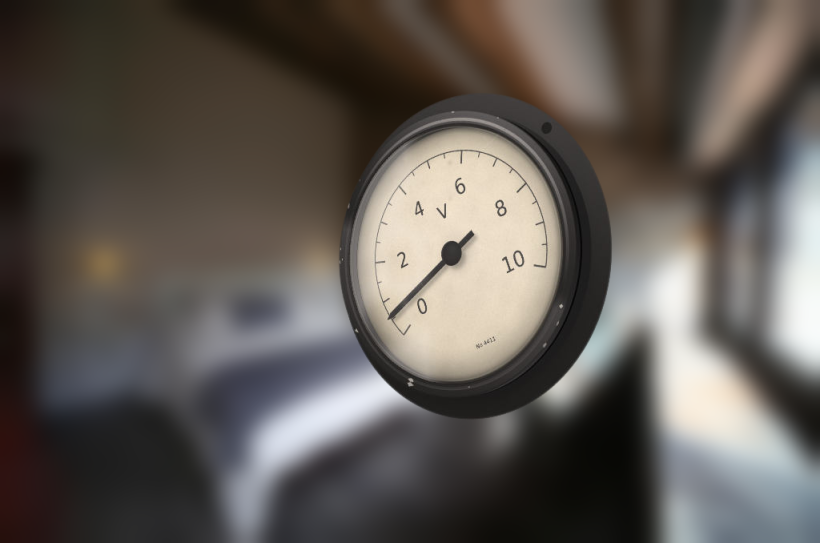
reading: 0.5V
